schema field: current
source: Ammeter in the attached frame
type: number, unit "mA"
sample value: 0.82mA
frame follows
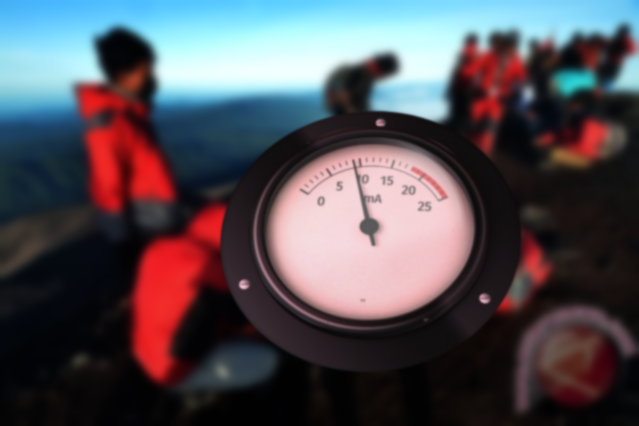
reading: 9mA
